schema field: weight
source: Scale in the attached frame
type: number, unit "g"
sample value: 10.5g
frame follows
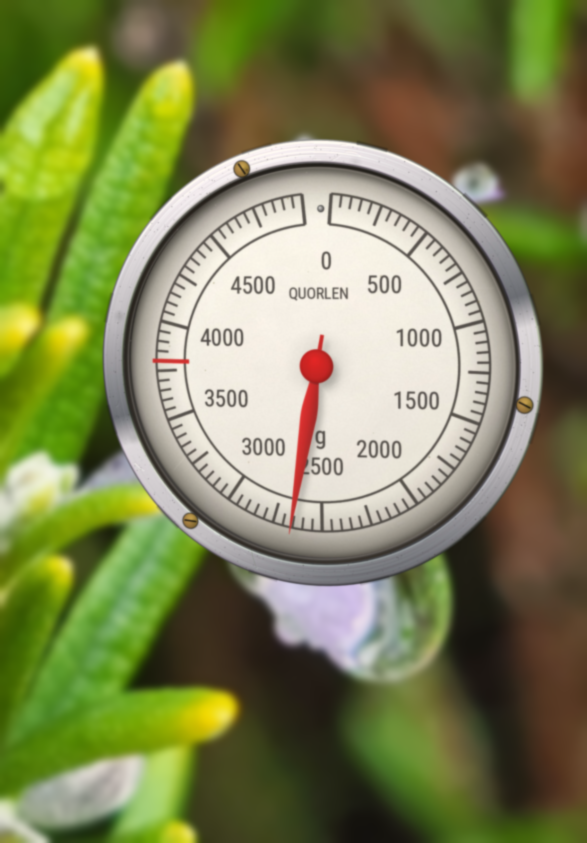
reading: 2650g
